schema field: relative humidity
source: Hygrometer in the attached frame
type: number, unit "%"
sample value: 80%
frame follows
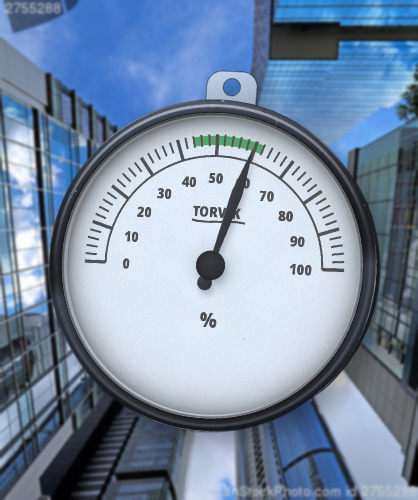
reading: 60%
